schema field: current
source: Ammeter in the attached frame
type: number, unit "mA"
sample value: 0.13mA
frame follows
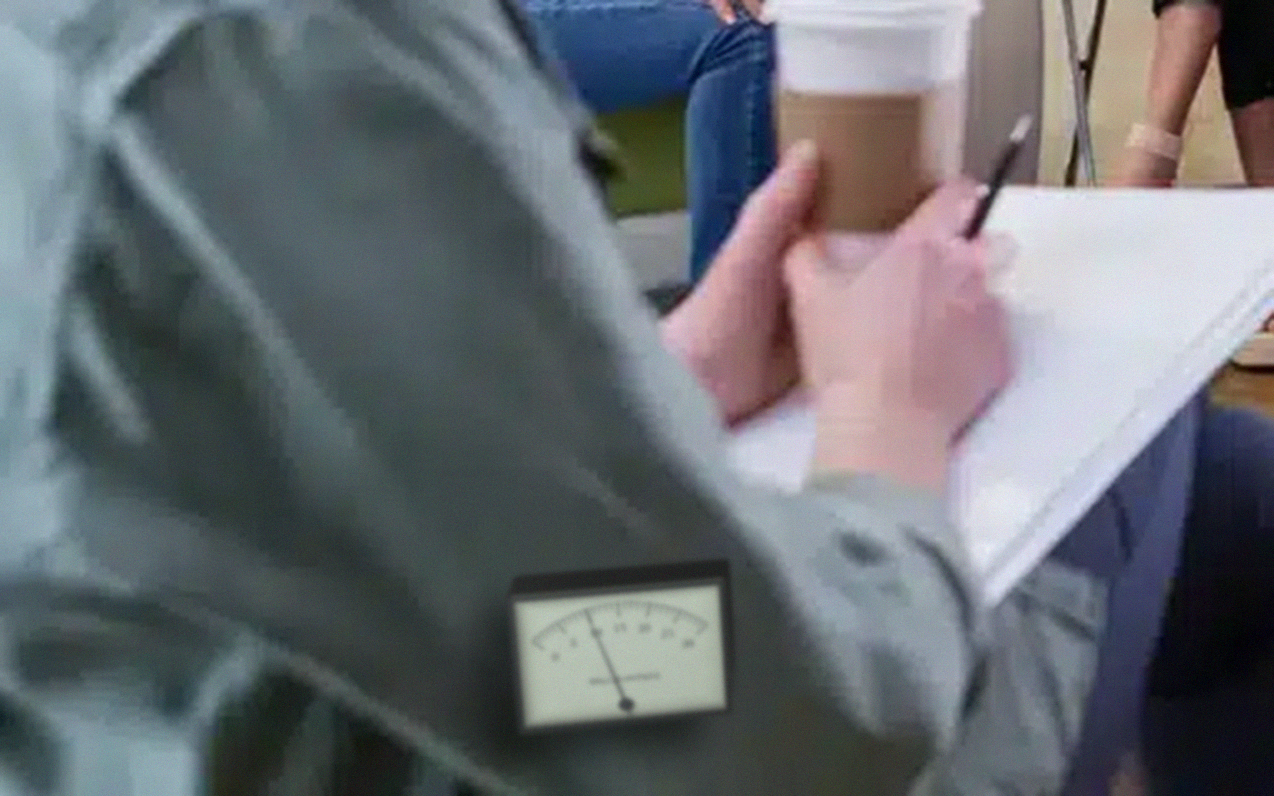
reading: 10mA
